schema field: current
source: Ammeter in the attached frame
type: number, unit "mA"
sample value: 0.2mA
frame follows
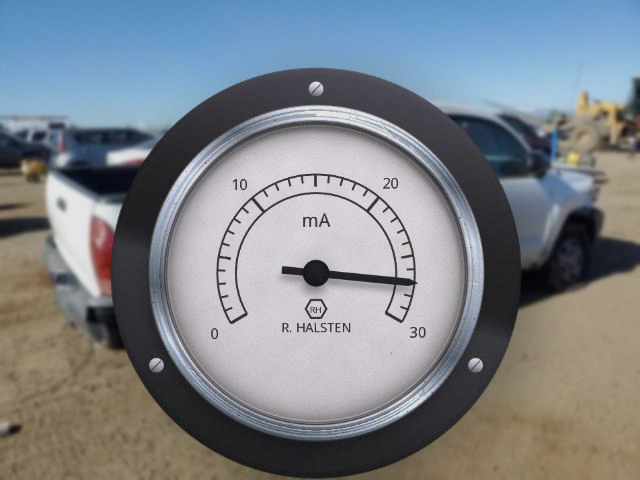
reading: 27mA
